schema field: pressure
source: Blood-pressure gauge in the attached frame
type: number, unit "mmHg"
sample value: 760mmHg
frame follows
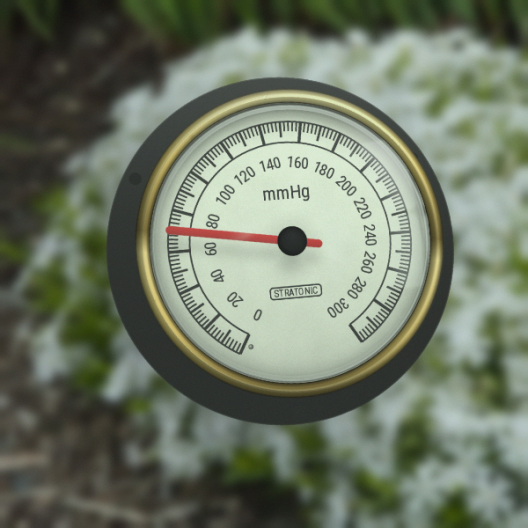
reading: 70mmHg
